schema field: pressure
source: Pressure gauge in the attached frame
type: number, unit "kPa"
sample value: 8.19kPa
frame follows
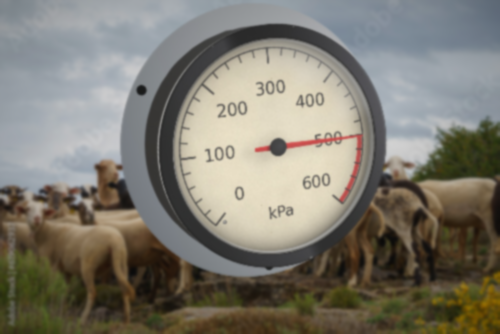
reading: 500kPa
